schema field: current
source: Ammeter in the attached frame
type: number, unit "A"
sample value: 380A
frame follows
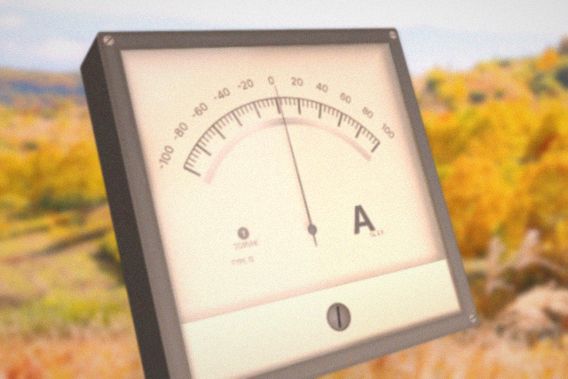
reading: 0A
